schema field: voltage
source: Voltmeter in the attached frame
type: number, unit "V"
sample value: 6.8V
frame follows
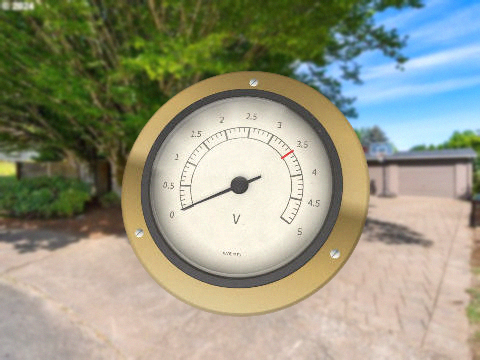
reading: 0V
